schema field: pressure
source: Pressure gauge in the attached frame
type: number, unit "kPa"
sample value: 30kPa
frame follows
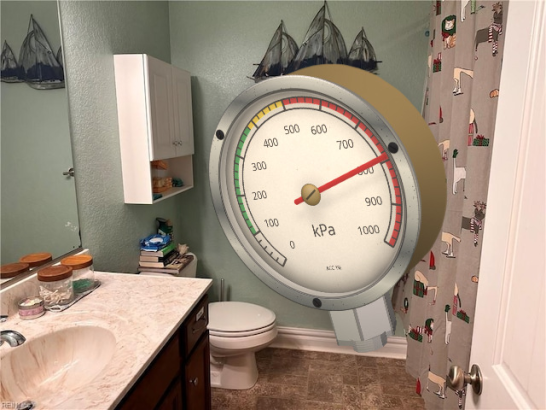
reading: 790kPa
